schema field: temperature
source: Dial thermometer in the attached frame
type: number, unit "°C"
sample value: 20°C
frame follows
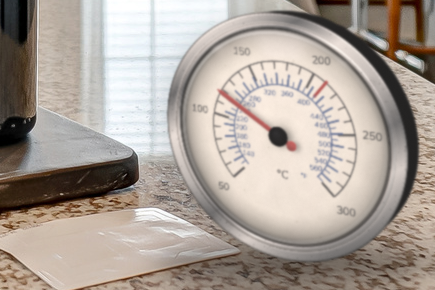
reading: 120°C
